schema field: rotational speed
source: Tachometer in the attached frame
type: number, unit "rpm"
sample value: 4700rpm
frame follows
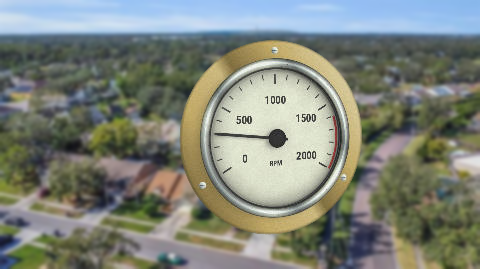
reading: 300rpm
